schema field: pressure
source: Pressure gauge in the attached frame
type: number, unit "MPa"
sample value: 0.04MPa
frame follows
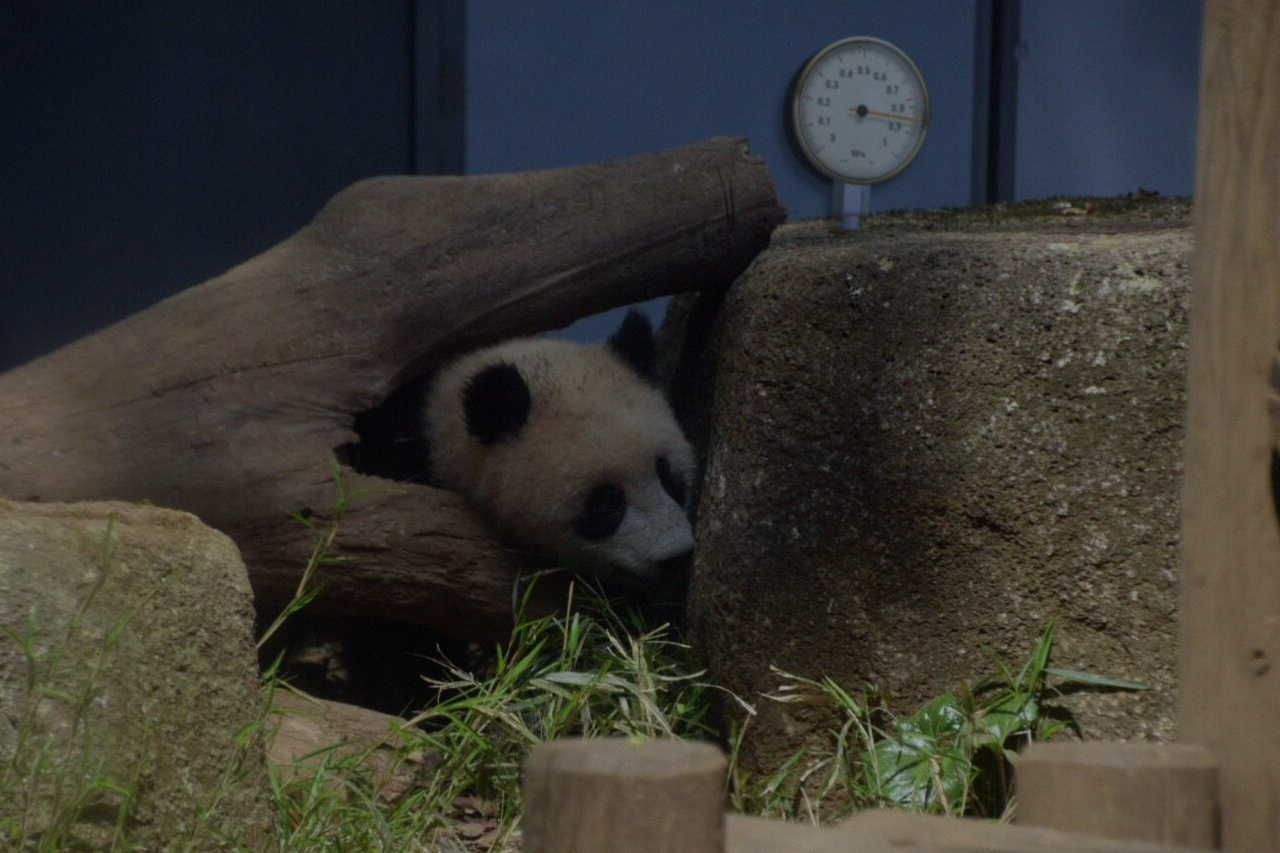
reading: 0.85MPa
